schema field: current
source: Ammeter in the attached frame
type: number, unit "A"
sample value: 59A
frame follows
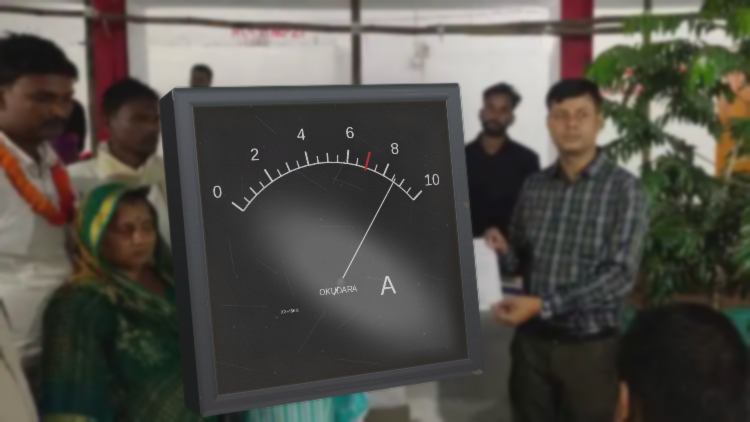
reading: 8.5A
